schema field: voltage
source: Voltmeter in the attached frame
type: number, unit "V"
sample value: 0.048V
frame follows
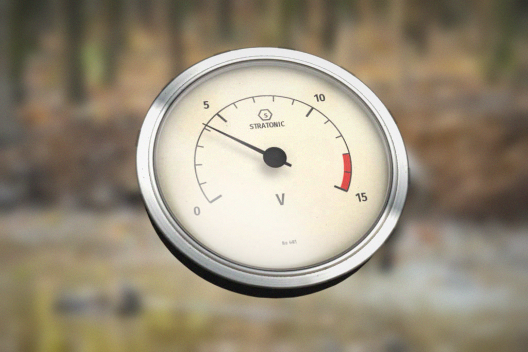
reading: 4V
